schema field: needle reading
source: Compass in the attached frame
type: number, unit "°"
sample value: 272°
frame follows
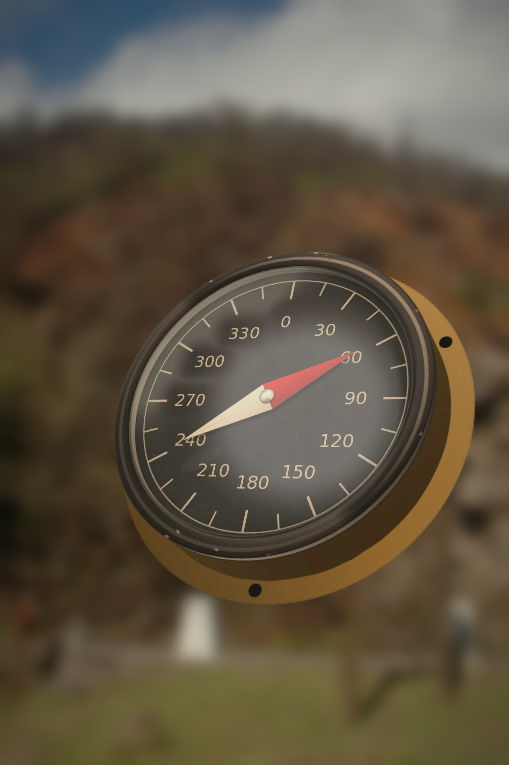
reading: 60°
